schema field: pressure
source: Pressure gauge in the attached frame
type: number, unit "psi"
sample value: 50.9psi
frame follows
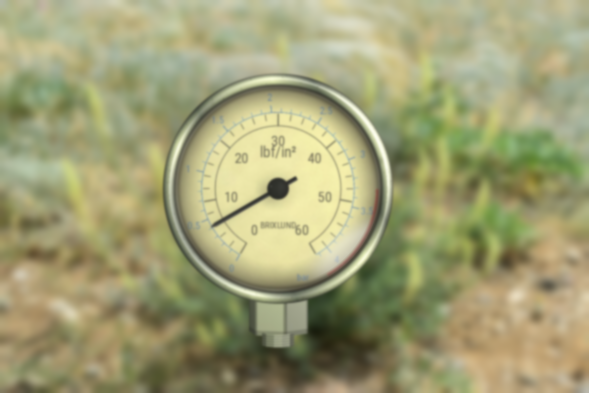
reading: 6psi
